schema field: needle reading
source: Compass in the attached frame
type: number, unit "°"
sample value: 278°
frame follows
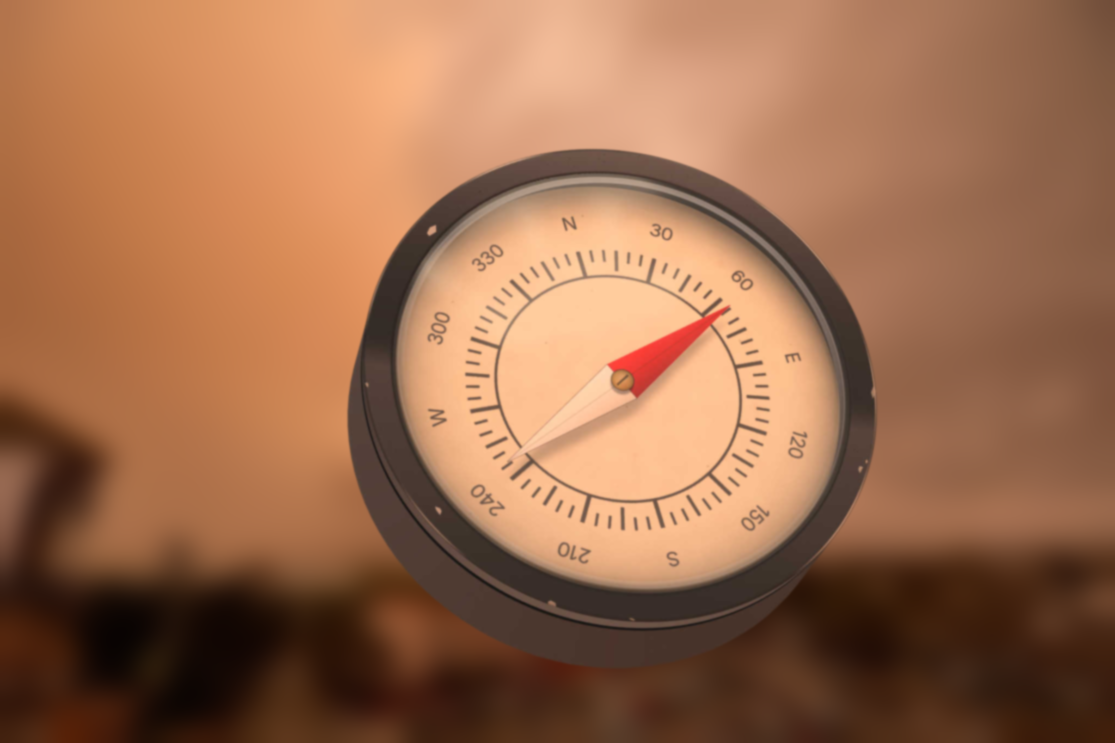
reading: 65°
